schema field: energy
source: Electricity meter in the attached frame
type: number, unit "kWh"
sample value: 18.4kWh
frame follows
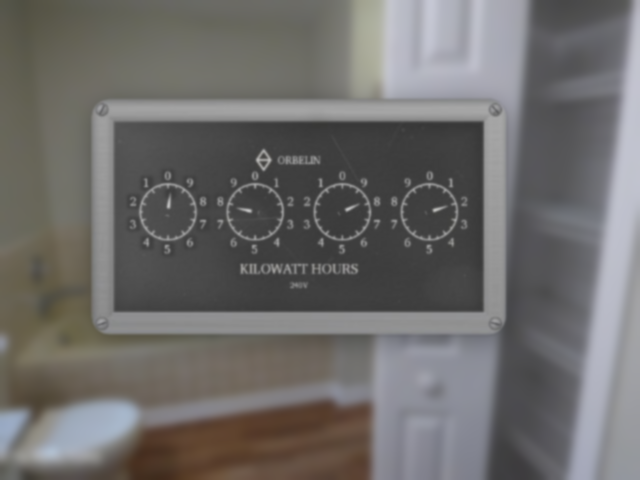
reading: 9782kWh
